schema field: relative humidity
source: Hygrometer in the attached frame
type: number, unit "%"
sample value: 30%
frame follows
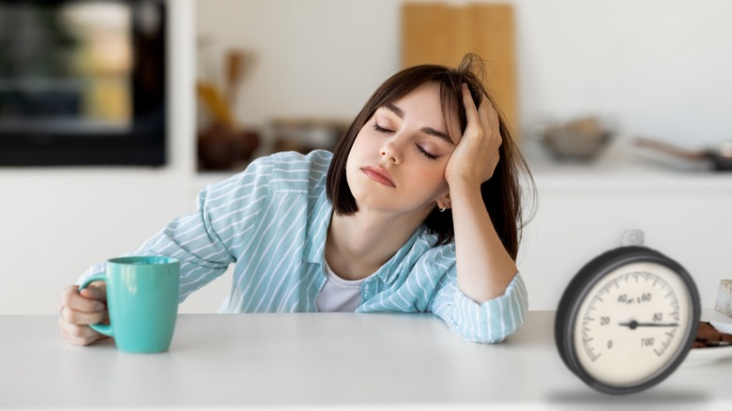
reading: 85%
